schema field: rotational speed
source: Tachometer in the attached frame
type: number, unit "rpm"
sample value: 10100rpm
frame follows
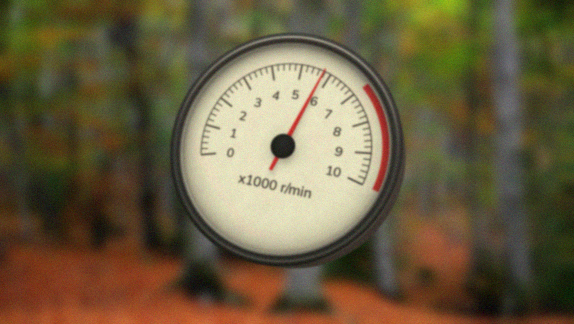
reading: 5800rpm
